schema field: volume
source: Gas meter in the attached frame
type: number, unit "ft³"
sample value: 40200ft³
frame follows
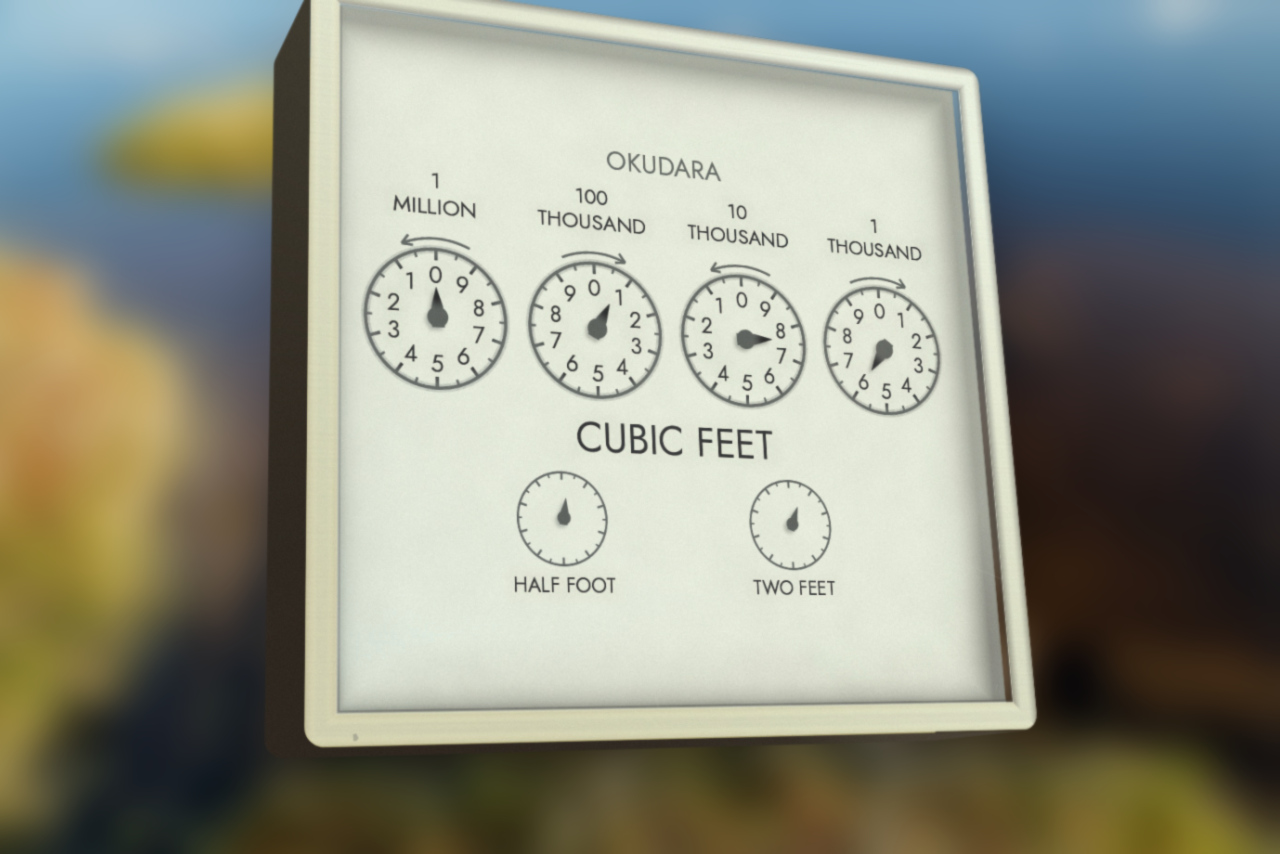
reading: 7600ft³
